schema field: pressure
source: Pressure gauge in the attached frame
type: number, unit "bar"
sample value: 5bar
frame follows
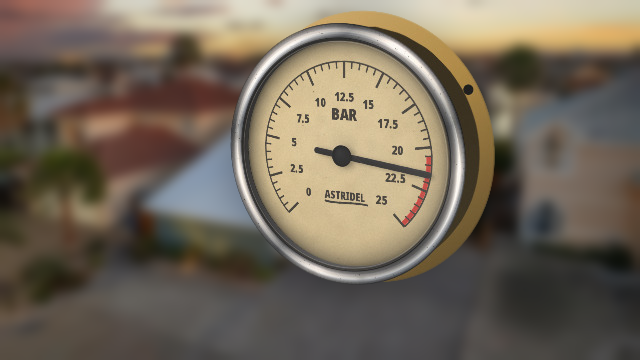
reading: 21.5bar
